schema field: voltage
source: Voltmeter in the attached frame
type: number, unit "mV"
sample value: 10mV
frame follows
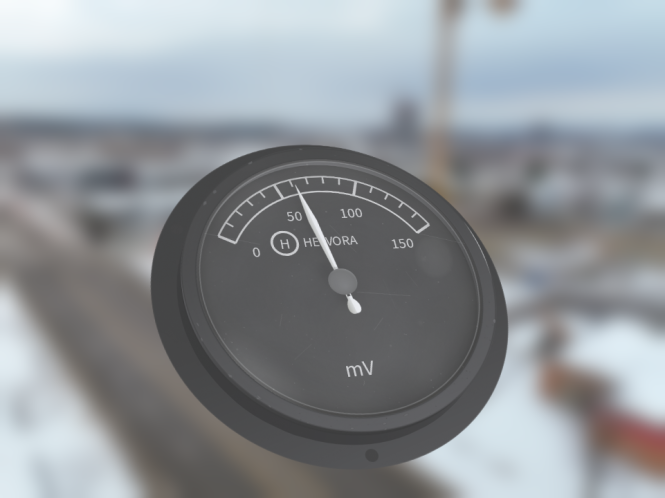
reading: 60mV
